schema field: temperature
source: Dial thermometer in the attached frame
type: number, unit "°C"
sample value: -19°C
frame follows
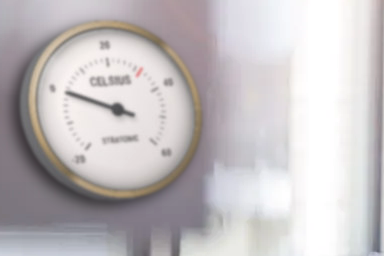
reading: 0°C
